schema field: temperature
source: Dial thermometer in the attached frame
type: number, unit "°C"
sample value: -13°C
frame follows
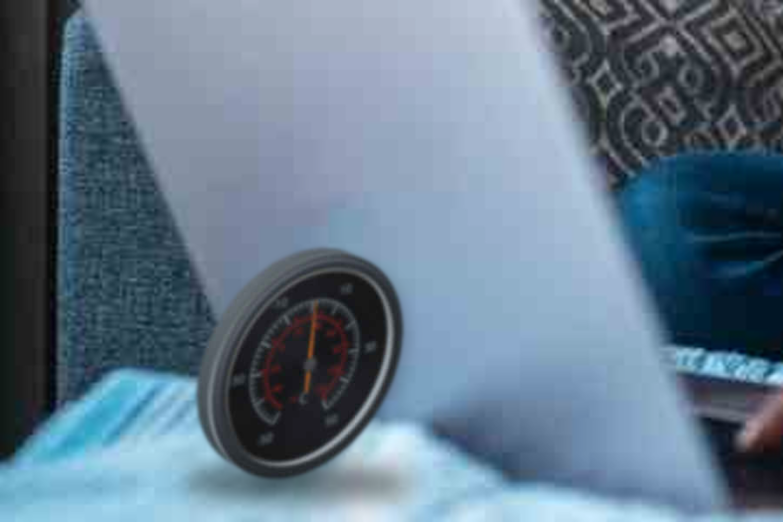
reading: 0°C
